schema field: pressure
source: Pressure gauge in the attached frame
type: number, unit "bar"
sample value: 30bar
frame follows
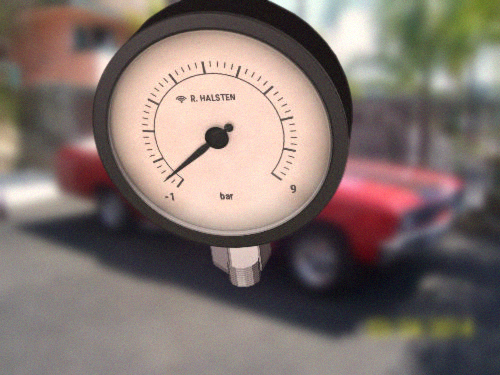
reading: -0.6bar
